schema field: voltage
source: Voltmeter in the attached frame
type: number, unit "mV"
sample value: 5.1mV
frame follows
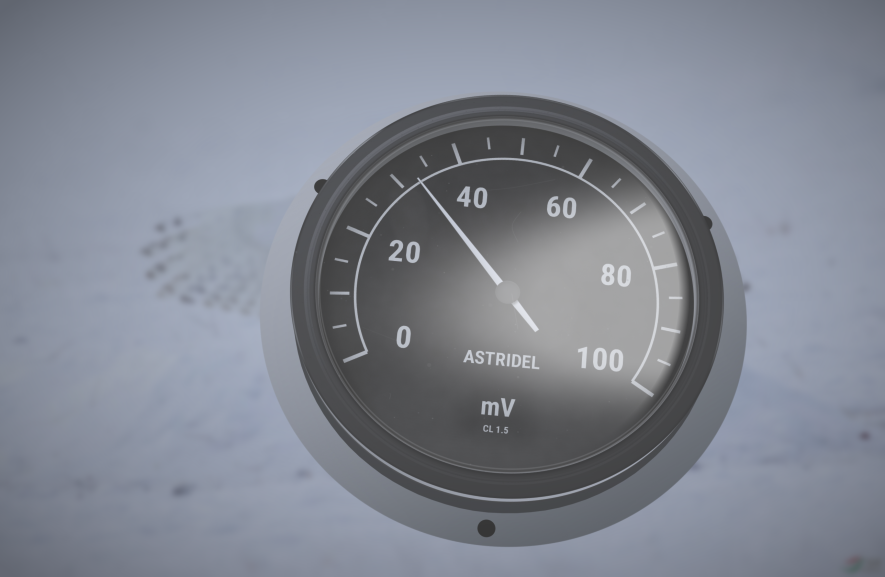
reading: 32.5mV
